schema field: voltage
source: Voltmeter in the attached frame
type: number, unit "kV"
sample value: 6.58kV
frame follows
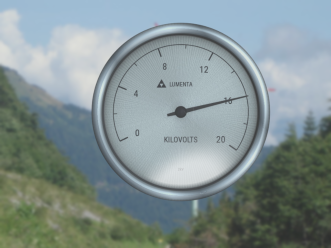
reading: 16kV
